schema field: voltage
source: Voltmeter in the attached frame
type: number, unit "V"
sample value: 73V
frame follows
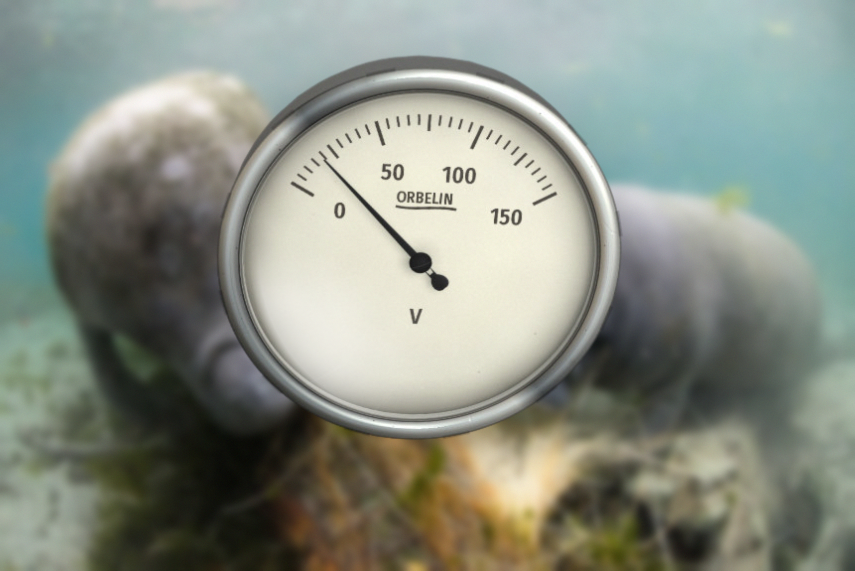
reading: 20V
